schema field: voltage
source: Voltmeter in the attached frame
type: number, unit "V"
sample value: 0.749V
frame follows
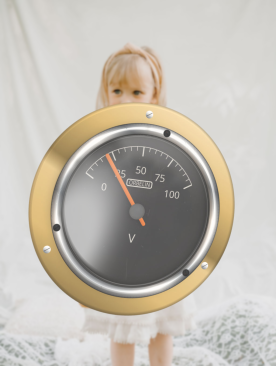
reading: 20V
